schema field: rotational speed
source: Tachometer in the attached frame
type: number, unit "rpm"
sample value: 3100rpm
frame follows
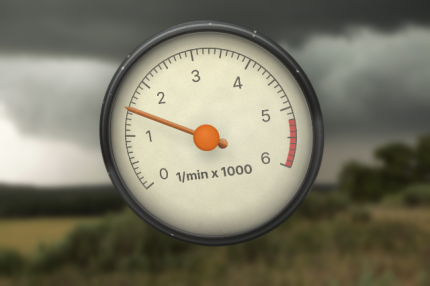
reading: 1500rpm
